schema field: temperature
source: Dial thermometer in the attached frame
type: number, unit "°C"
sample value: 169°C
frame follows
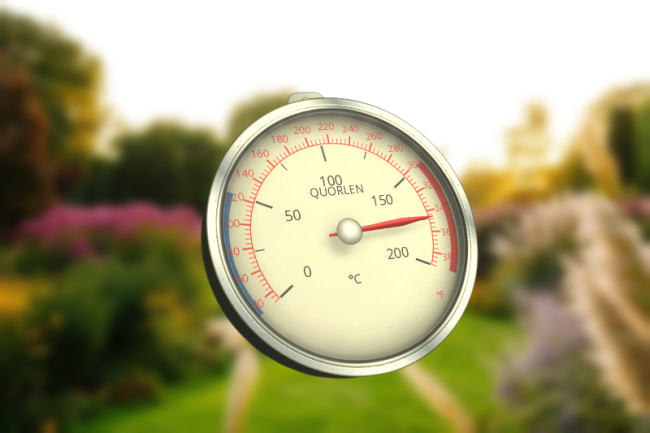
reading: 175°C
